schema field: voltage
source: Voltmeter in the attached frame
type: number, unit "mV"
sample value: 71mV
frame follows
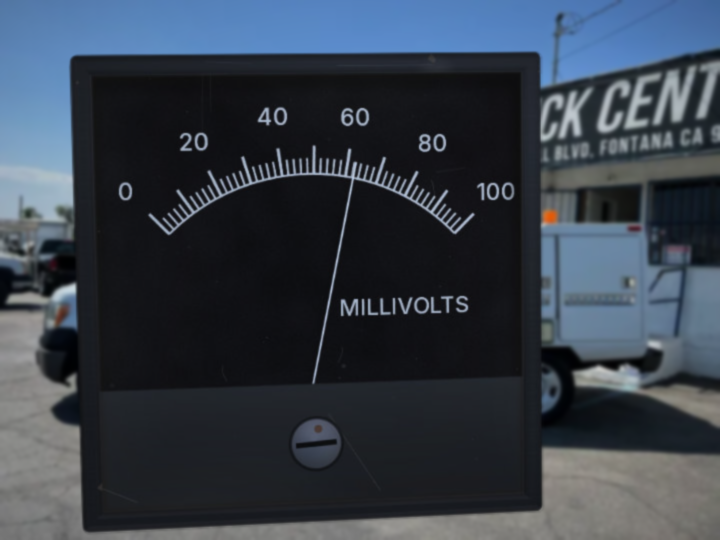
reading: 62mV
